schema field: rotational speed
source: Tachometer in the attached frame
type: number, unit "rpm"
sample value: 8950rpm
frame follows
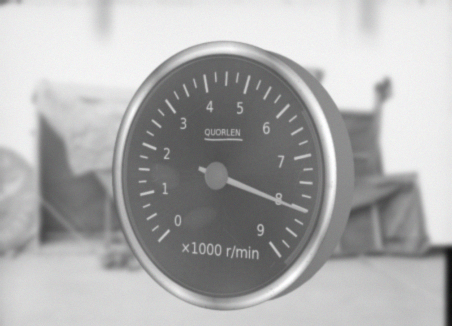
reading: 8000rpm
